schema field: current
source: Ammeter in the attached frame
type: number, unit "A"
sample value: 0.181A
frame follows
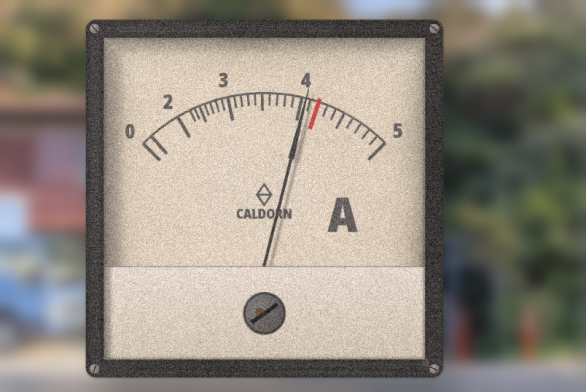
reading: 4.05A
